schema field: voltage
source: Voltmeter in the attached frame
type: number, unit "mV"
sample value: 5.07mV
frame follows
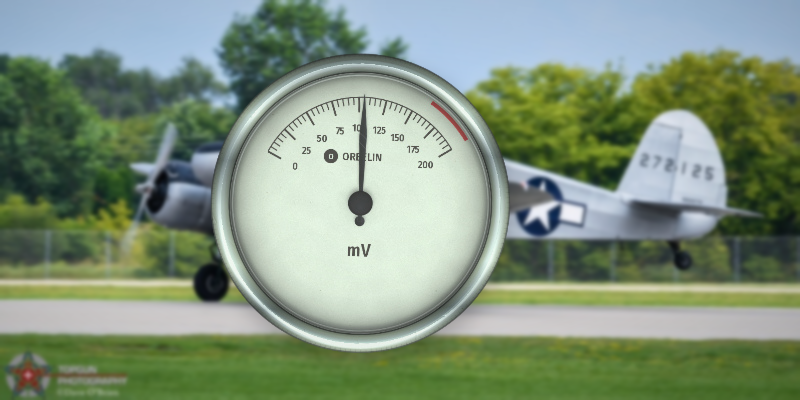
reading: 105mV
